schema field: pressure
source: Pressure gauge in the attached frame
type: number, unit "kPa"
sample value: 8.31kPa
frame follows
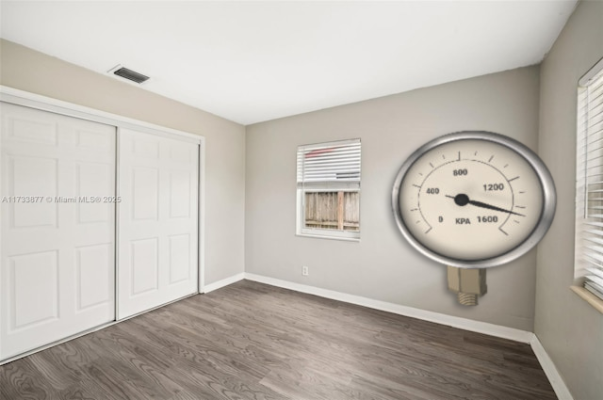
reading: 1450kPa
